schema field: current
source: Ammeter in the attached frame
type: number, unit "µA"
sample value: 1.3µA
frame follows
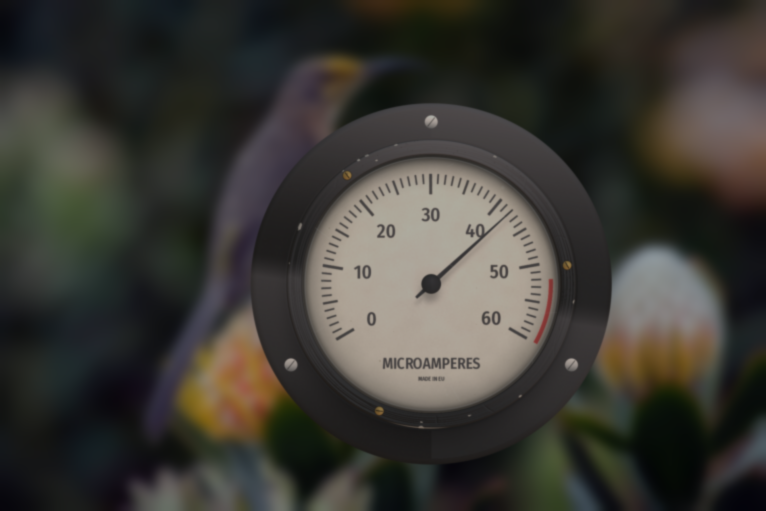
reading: 42µA
